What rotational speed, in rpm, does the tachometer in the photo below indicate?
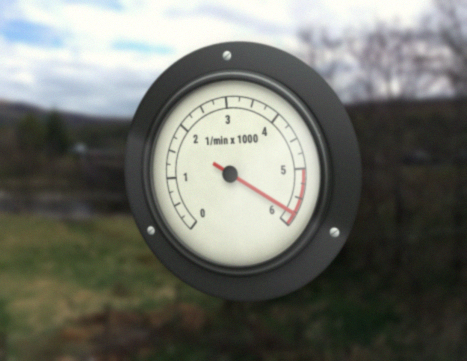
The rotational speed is 5750 rpm
